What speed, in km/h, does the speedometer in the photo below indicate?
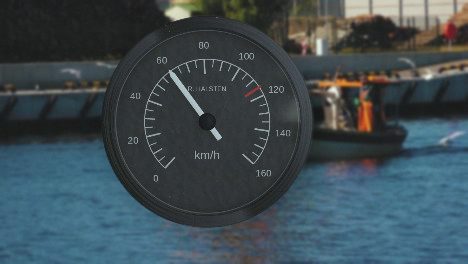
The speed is 60 km/h
